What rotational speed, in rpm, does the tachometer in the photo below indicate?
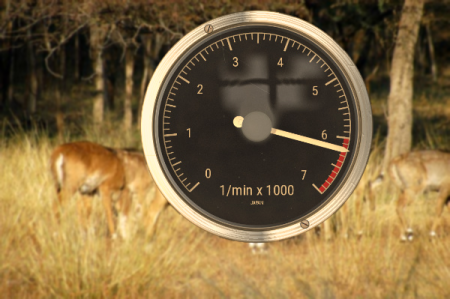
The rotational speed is 6200 rpm
